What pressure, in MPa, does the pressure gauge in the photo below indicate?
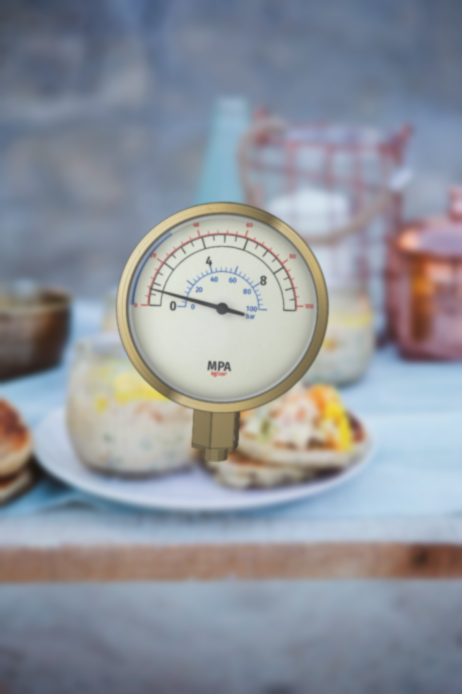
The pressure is 0.75 MPa
